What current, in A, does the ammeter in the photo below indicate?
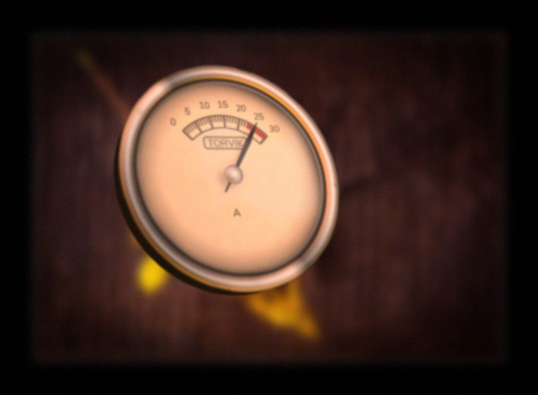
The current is 25 A
